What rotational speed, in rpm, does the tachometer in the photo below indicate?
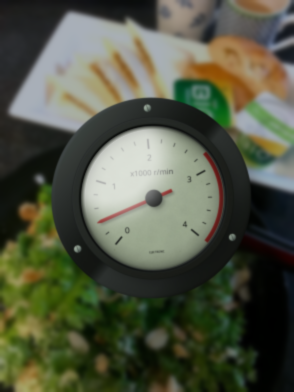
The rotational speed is 400 rpm
